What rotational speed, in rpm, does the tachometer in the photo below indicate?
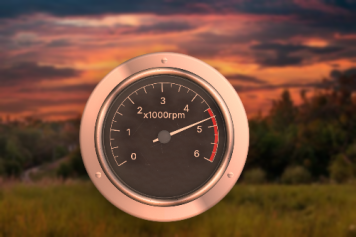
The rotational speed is 4750 rpm
